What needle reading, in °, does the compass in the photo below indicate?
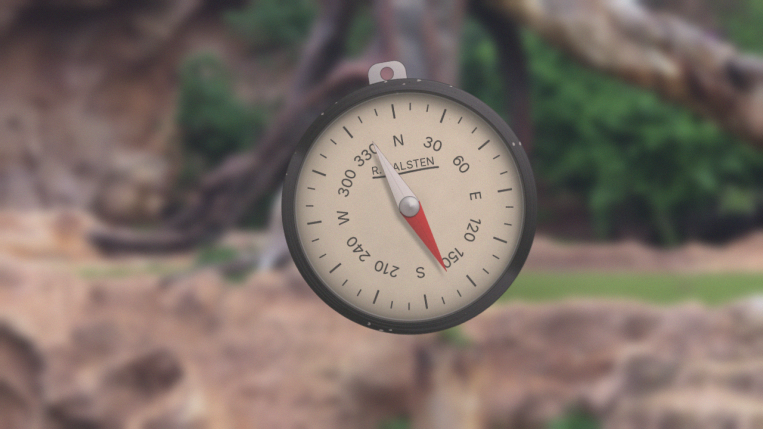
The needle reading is 160 °
